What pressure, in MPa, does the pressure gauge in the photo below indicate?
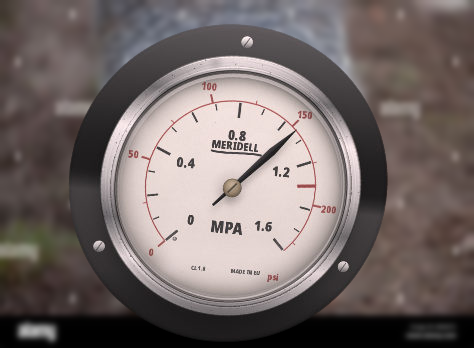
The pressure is 1.05 MPa
